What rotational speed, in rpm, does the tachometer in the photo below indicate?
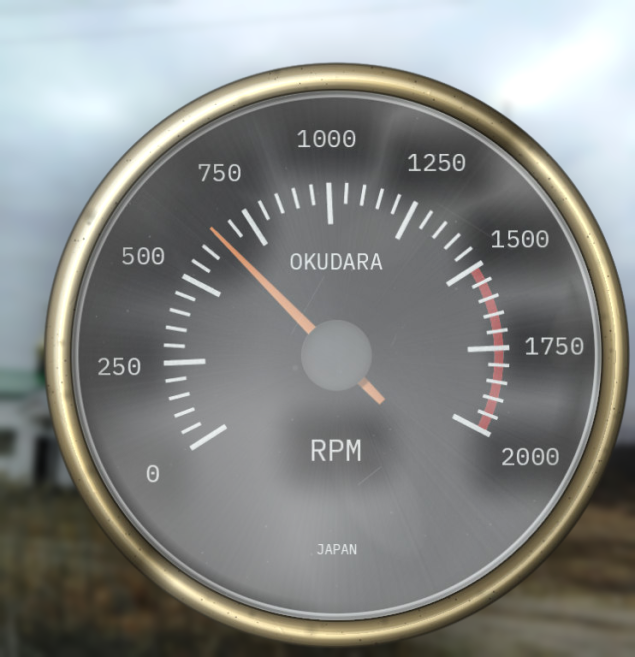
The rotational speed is 650 rpm
